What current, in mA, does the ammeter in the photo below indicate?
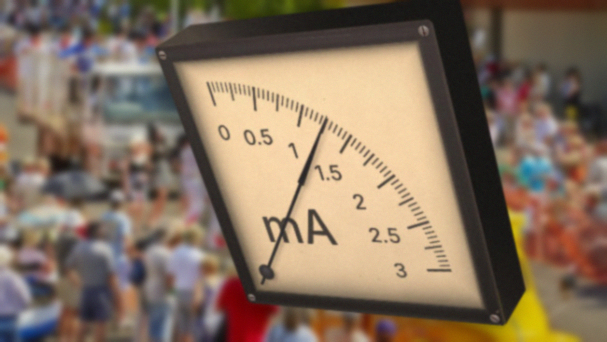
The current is 1.25 mA
